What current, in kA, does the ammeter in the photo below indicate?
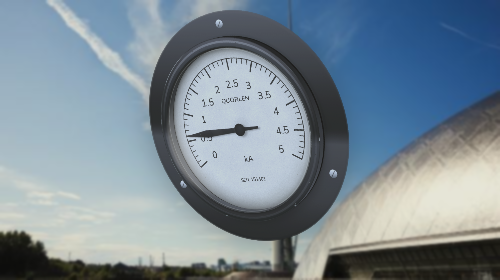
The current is 0.6 kA
